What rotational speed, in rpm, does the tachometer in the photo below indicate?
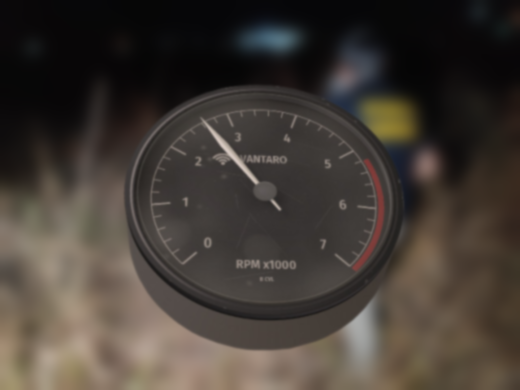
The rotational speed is 2600 rpm
